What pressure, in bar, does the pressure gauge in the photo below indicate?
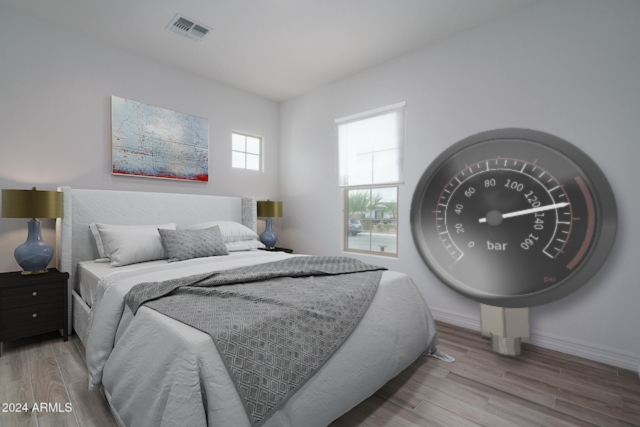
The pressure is 130 bar
